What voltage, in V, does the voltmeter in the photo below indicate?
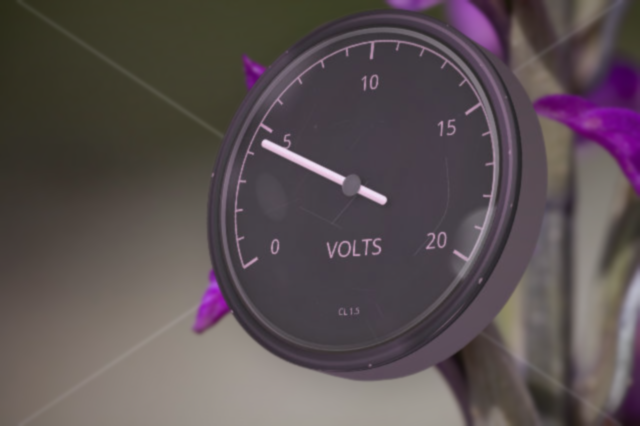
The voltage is 4.5 V
